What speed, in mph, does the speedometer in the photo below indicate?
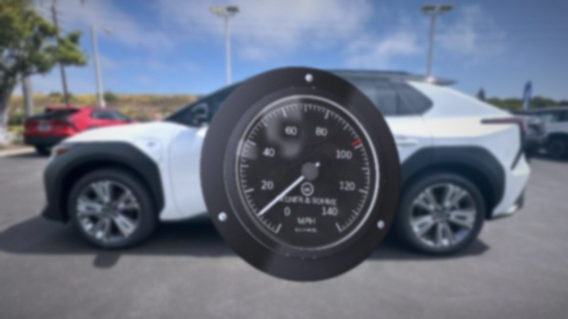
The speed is 10 mph
